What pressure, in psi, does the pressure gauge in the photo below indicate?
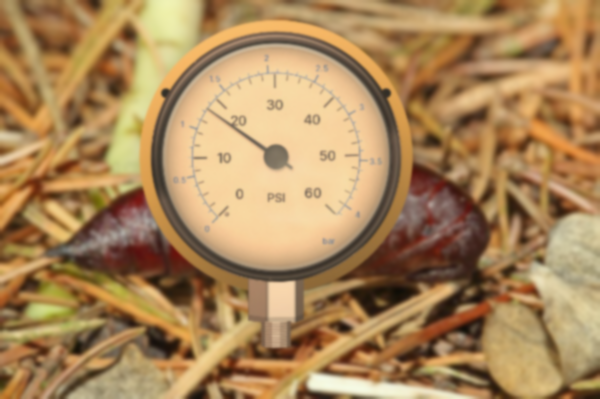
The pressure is 18 psi
